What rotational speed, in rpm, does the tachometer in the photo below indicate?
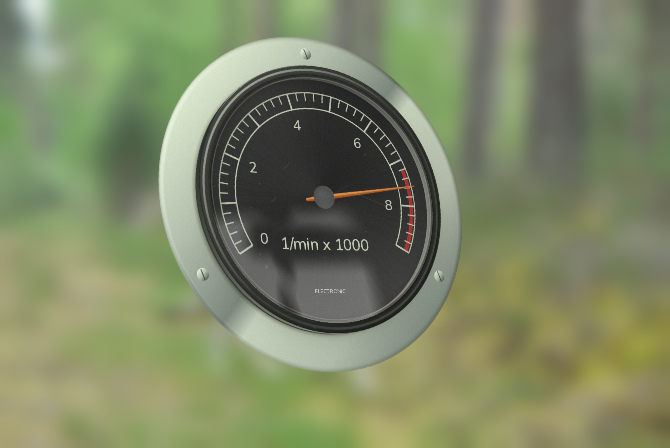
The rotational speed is 7600 rpm
